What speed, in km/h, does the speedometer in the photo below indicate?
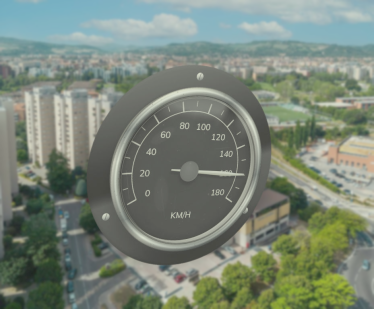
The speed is 160 km/h
